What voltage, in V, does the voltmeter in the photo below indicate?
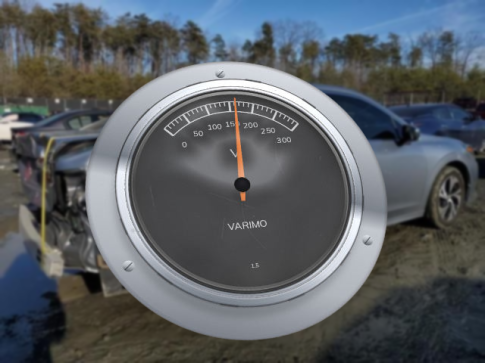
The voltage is 160 V
